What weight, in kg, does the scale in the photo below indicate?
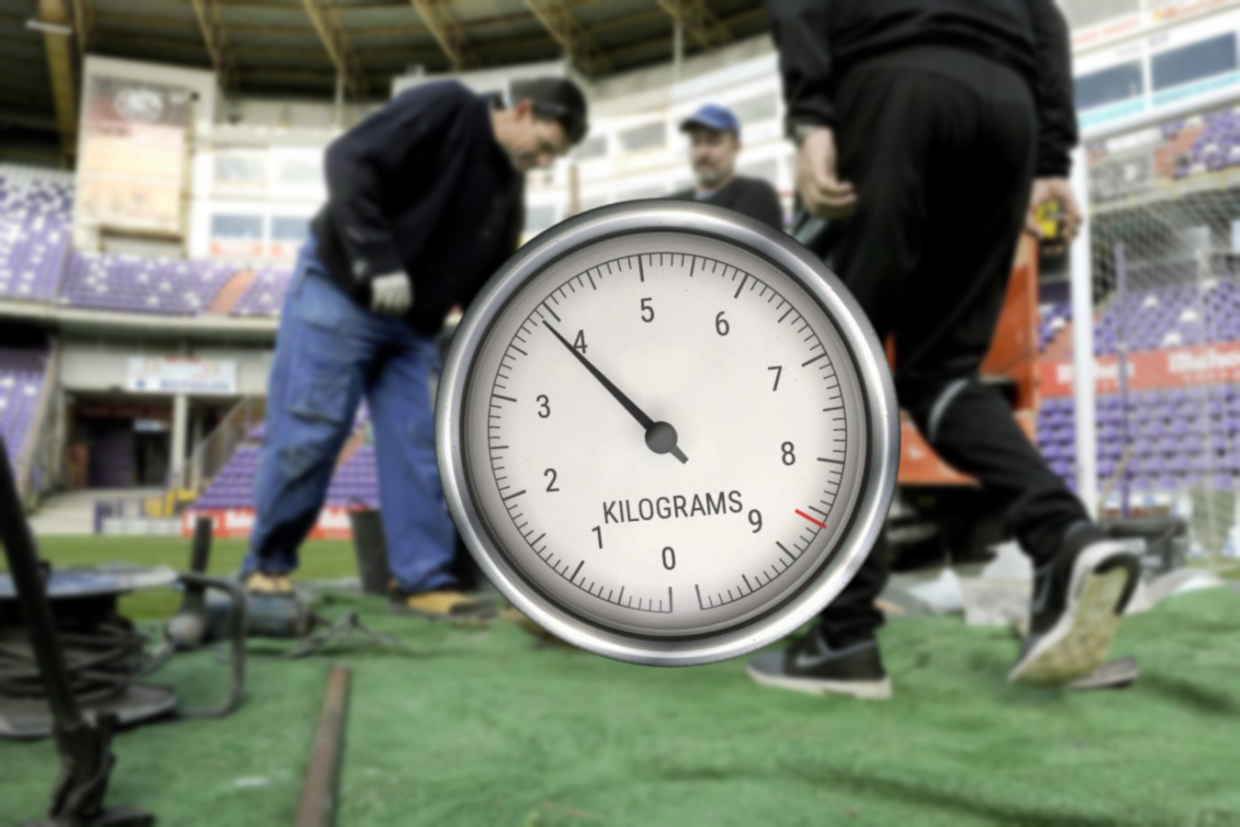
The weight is 3.9 kg
